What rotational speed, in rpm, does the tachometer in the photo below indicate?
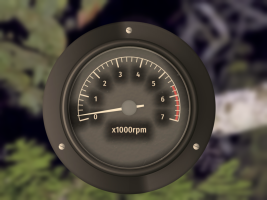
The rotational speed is 200 rpm
